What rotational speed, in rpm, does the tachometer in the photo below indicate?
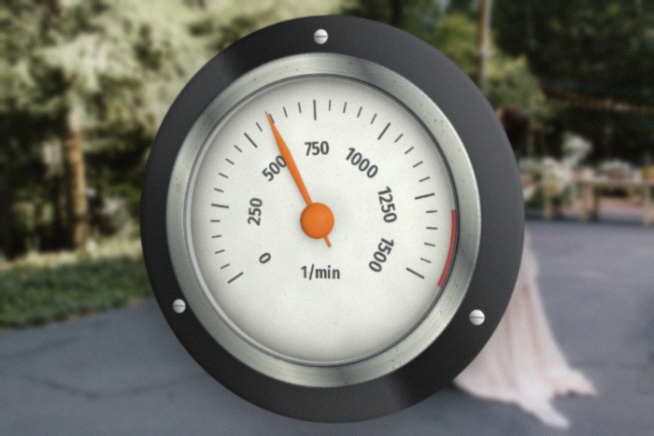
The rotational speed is 600 rpm
